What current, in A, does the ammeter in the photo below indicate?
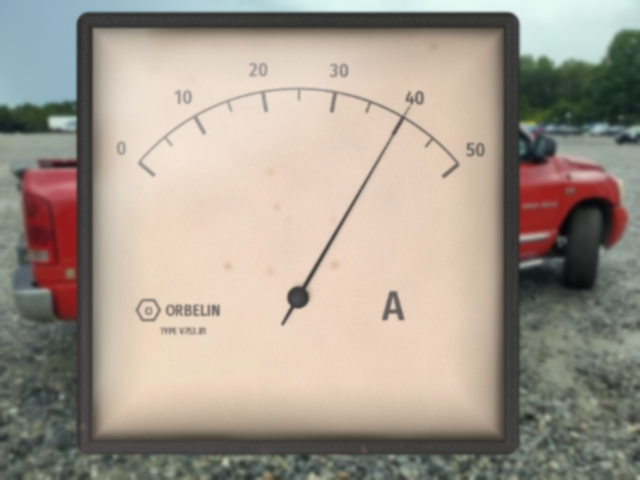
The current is 40 A
